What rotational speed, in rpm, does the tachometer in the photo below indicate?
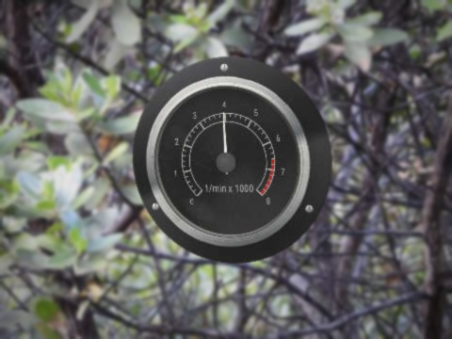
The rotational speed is 4000 rpm
